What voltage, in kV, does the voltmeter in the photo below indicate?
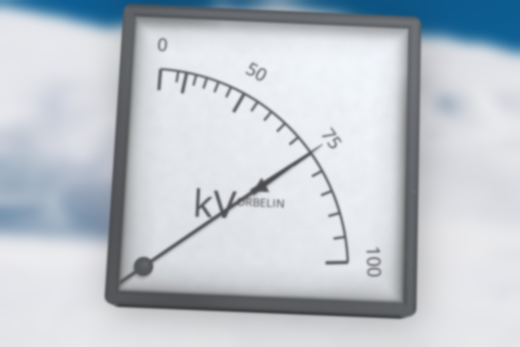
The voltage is 75 kV
